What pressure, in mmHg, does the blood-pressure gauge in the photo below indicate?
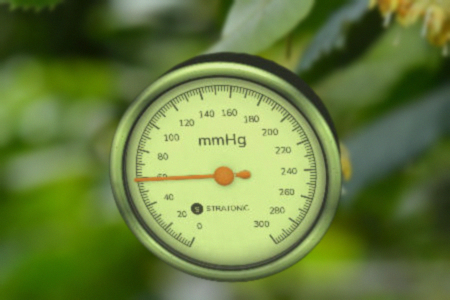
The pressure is 60 mmHg
